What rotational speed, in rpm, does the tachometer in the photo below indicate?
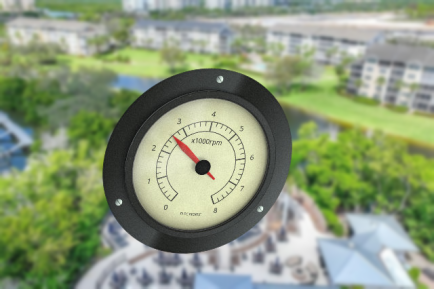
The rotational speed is 2600 rpm
